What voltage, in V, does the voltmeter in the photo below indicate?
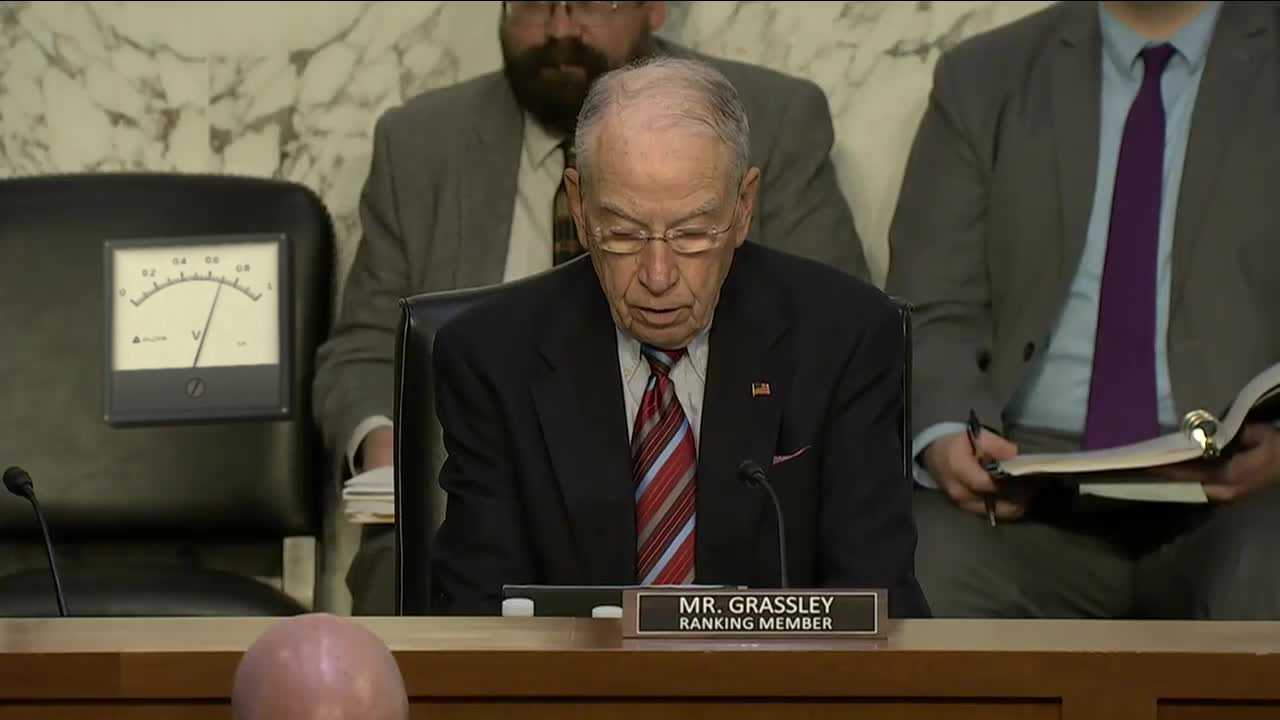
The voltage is 0.7 V
